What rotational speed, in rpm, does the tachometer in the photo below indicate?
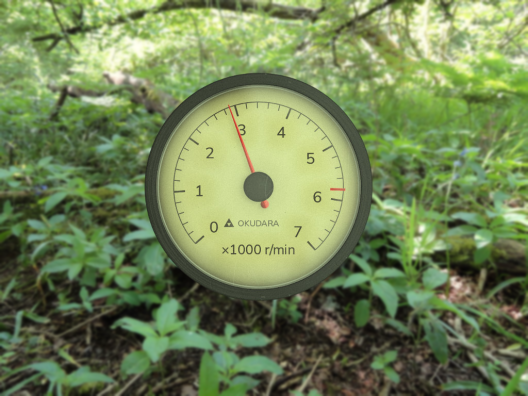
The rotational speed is 2900 rpm
